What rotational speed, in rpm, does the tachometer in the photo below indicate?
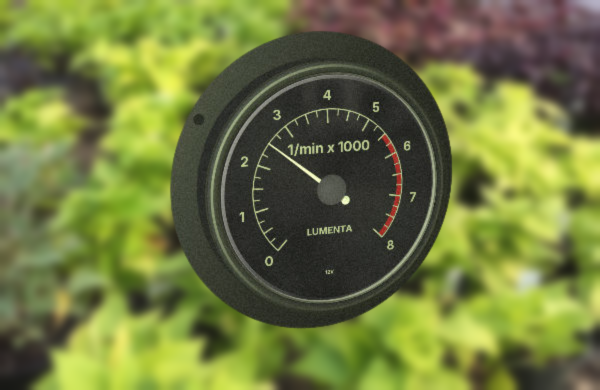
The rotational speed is 2500 rpm
